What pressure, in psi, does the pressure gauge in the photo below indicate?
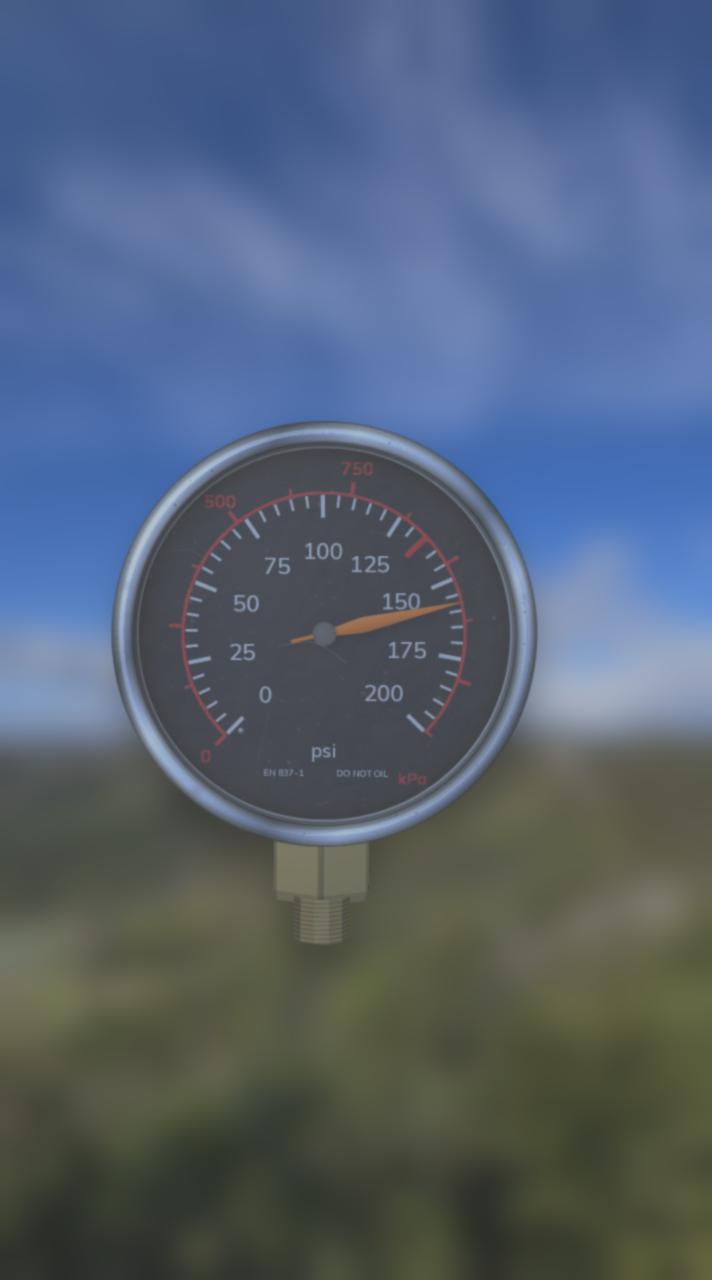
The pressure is 157.5 psi
